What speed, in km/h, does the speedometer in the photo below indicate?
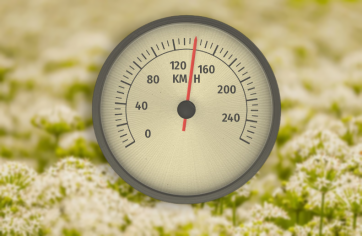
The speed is 140 km/h
